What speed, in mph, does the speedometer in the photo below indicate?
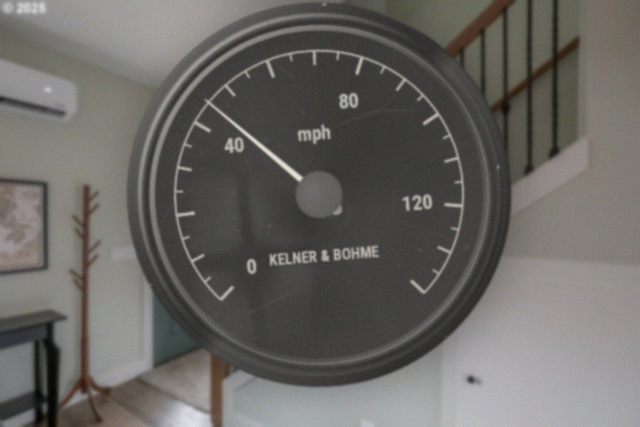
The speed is 45 mph
